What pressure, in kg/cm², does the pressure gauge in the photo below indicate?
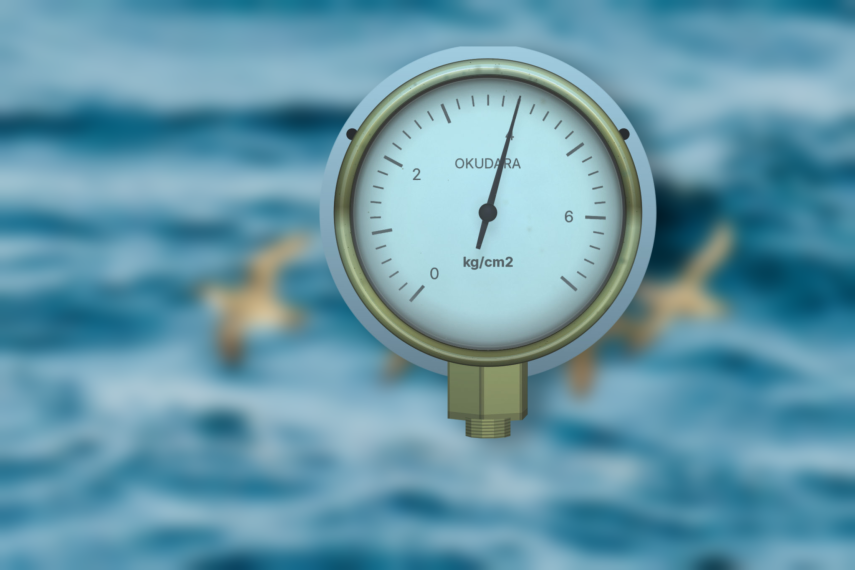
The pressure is 4 kg/cm²
